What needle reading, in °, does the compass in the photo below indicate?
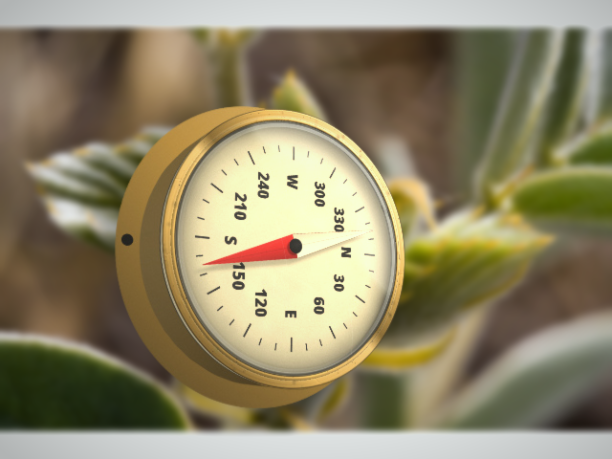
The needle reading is 165 °
